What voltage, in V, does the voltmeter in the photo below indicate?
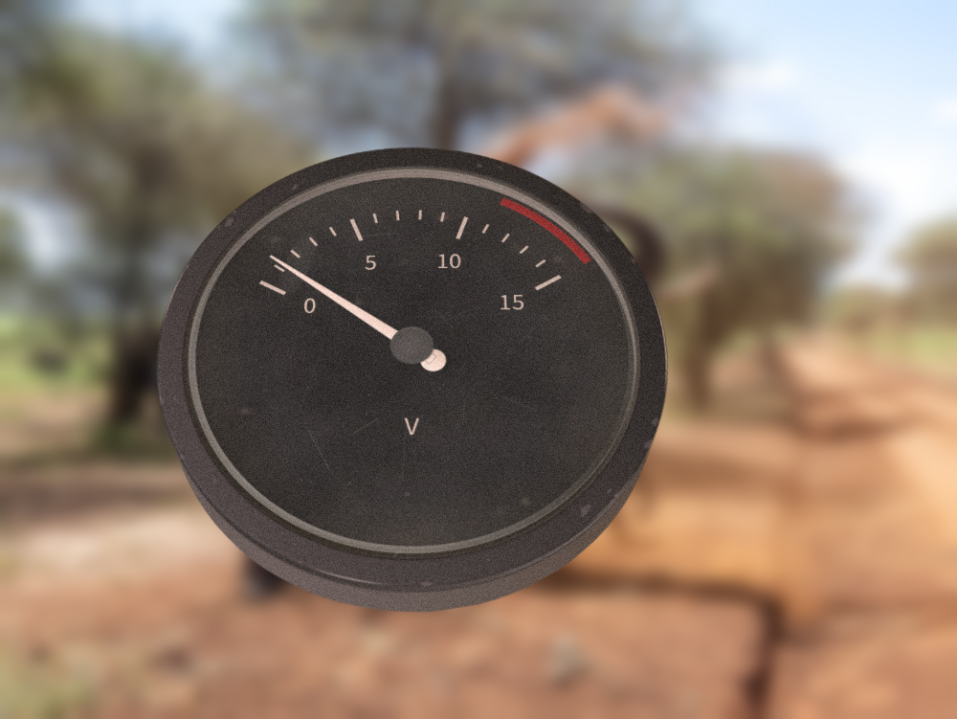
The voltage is 1 V
